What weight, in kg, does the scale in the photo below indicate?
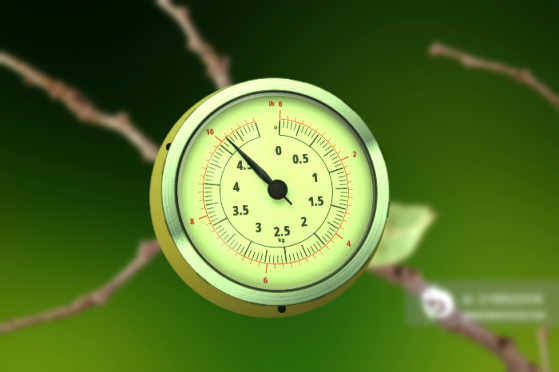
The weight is 4.6 kg
